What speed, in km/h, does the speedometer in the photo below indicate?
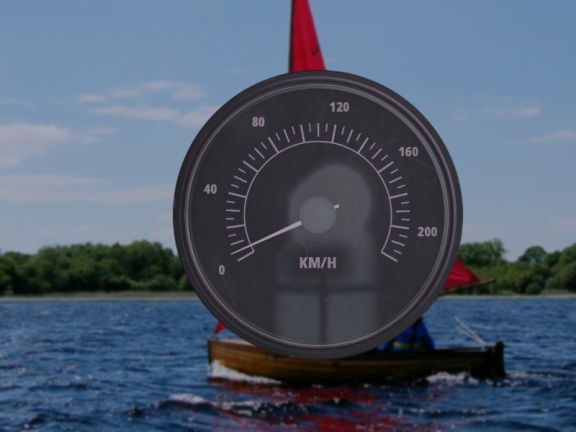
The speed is 5 km/h
